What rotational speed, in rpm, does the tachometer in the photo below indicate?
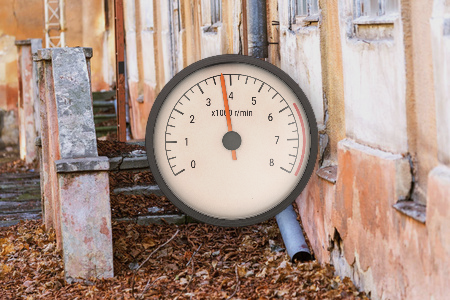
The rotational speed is 3750 rpm
